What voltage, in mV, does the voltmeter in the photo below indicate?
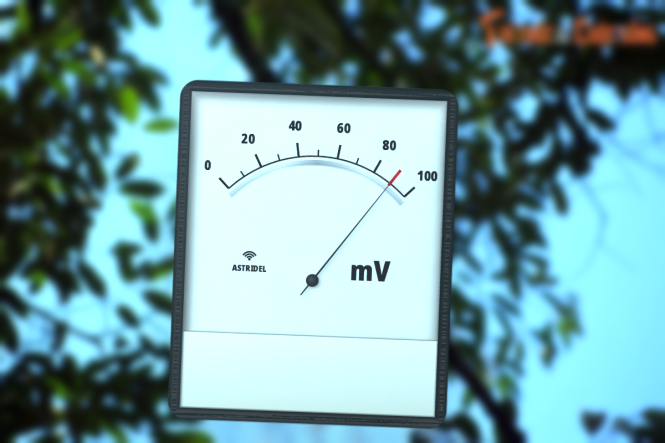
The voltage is 90 mV
